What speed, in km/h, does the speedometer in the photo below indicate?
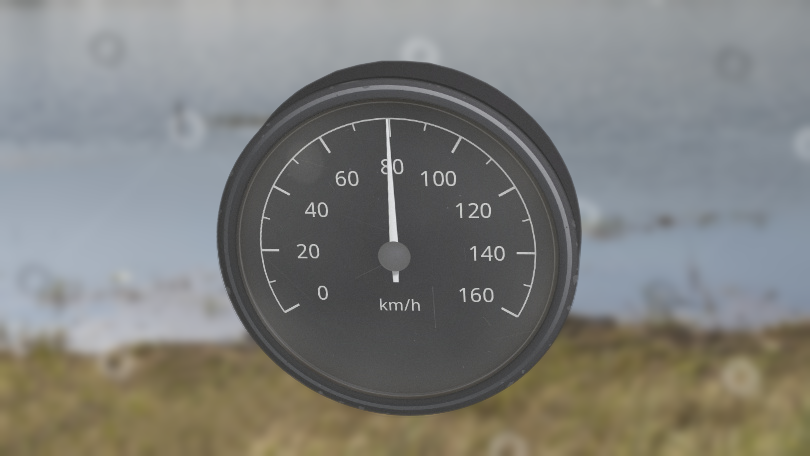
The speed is 80 km/h
